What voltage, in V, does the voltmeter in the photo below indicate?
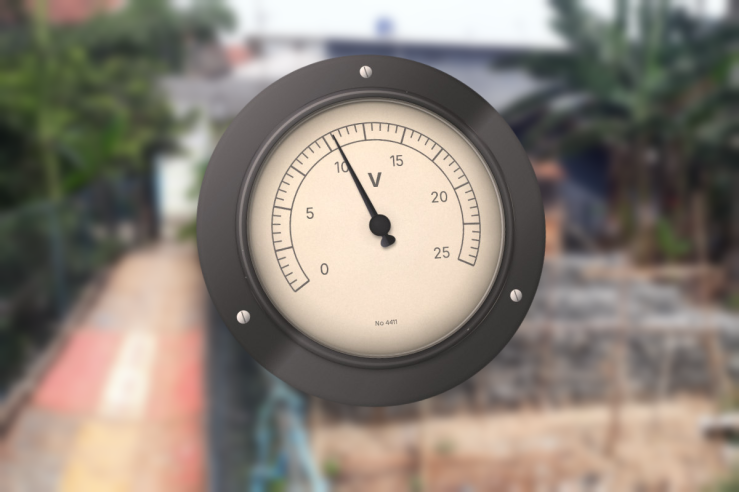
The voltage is 10.5 V
